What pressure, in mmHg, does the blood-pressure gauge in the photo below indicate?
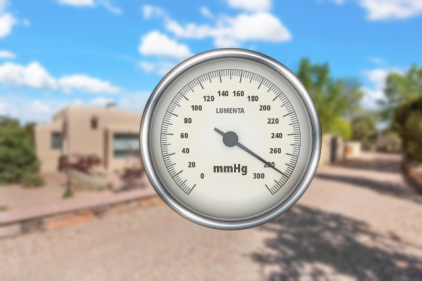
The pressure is 280 mmHg
